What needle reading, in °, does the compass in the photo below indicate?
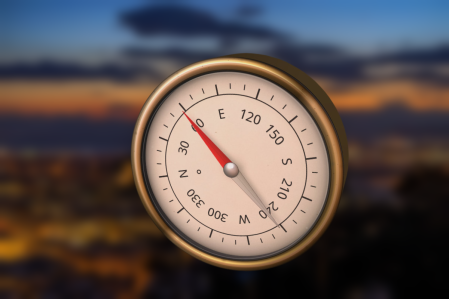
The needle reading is 60 °
